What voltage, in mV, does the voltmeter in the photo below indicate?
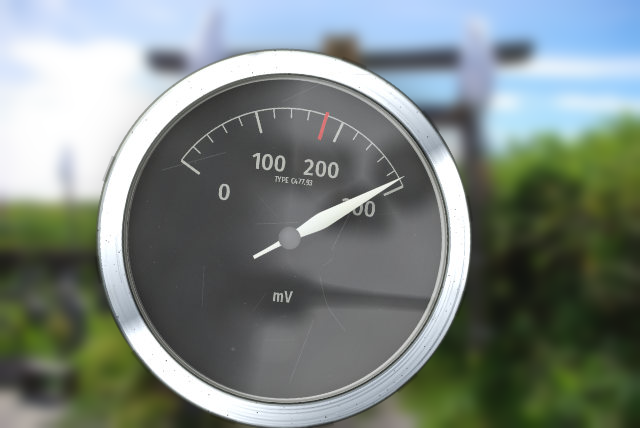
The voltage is 290 mV
